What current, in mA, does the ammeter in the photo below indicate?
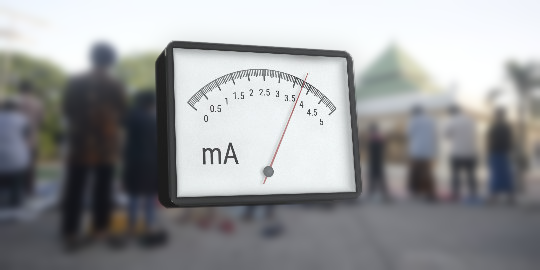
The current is 3.75 mA
